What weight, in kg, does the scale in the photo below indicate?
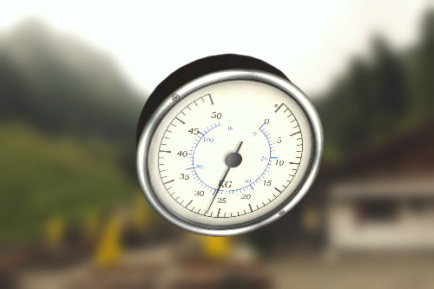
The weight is 27 kg
